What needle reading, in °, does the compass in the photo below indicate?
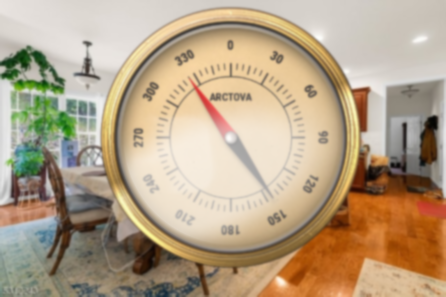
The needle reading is 325 °
